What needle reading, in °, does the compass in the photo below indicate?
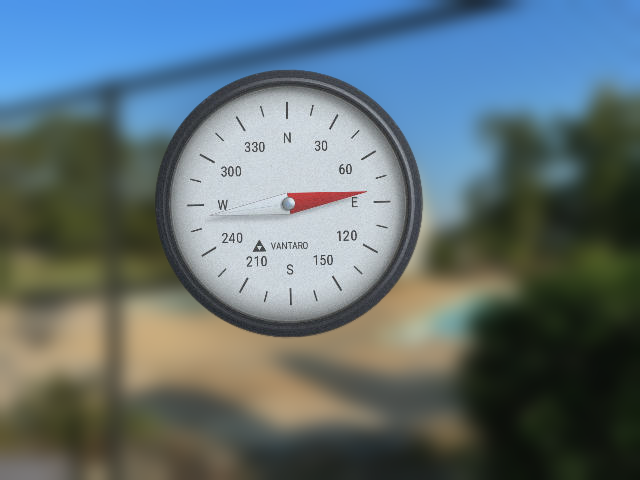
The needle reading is 82.5 °
